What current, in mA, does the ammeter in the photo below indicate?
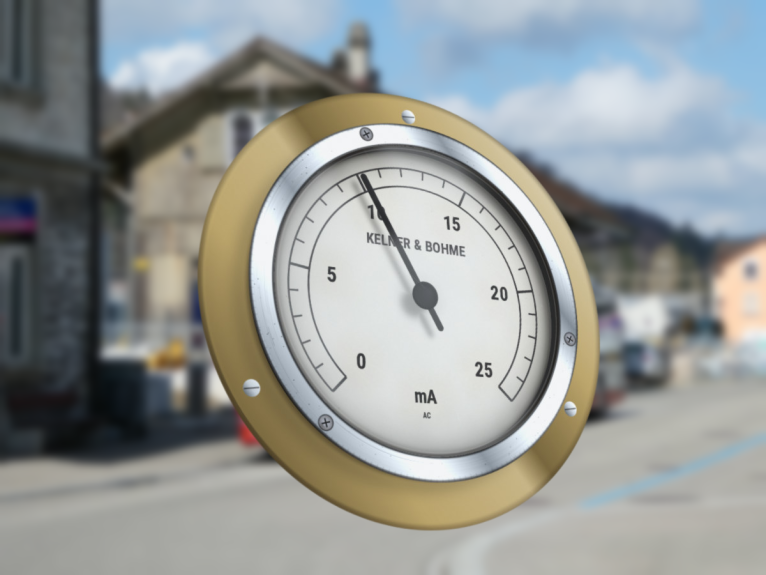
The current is 10 mA
